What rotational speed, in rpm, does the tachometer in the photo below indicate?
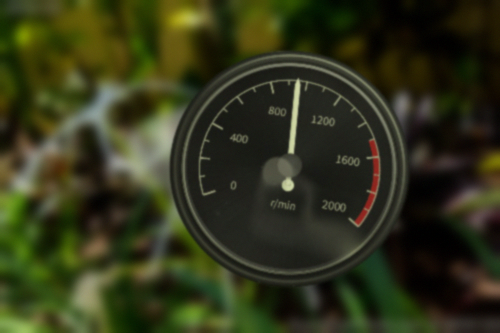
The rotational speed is 950 rpm
